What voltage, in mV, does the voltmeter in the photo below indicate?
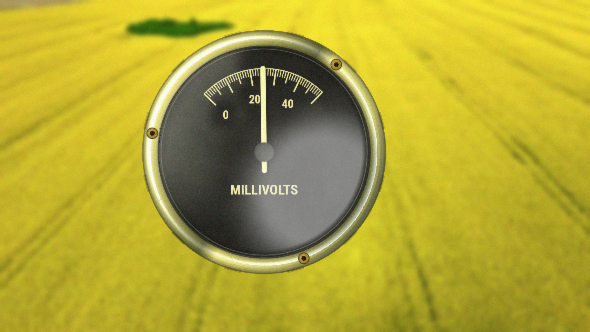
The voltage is 25 mV
